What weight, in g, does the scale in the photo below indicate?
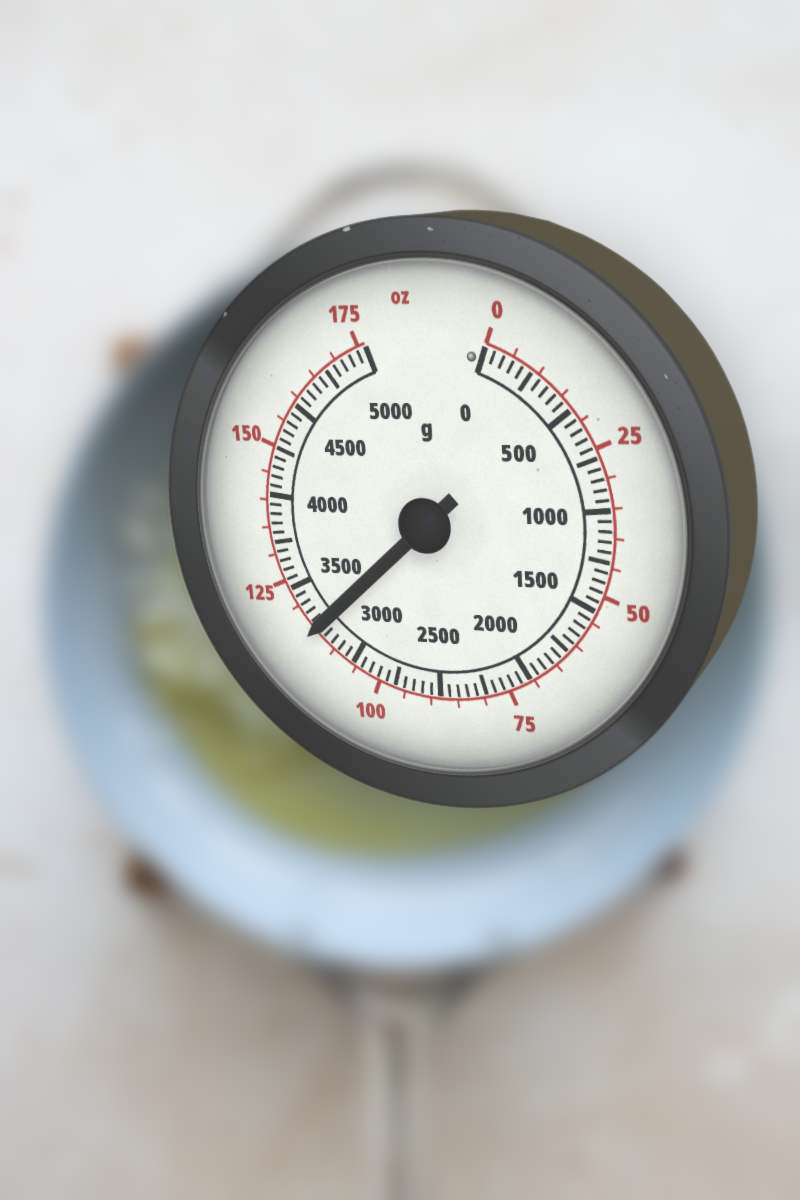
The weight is 3250 g
